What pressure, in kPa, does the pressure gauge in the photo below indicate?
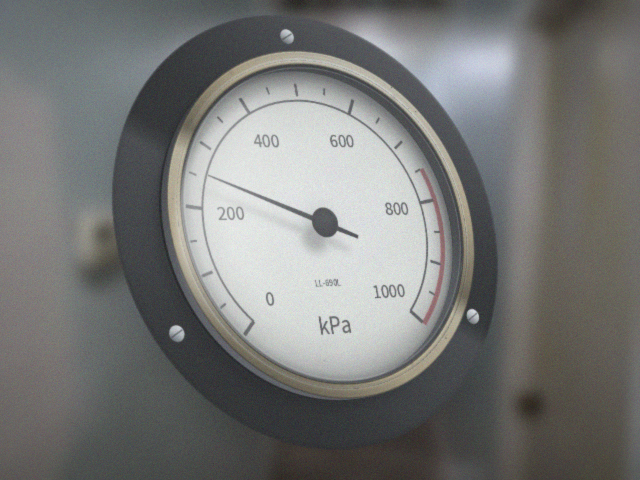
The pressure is 250 kPa
